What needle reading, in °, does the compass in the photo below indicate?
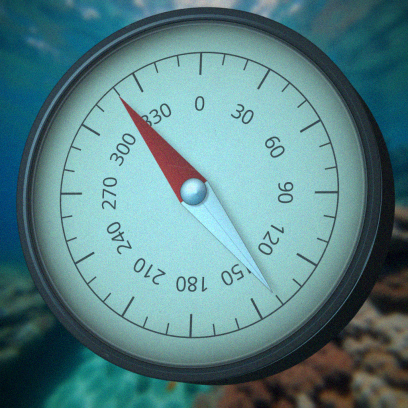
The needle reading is 320 °
